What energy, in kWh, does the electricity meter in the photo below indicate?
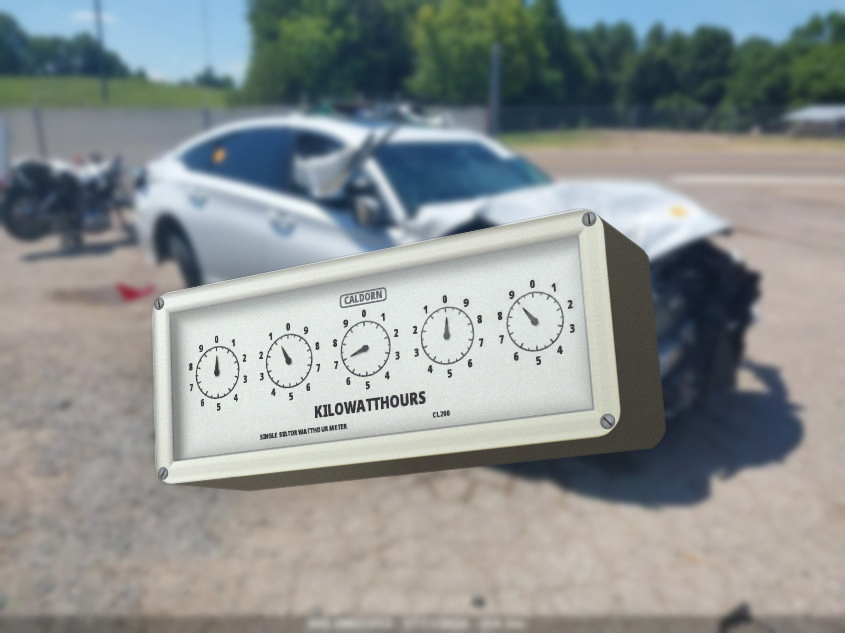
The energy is 699 kWh
